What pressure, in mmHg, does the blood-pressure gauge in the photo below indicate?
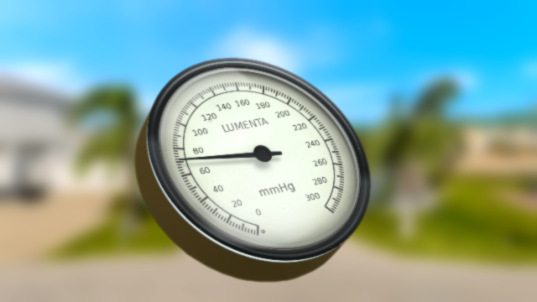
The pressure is 70 mmHg
